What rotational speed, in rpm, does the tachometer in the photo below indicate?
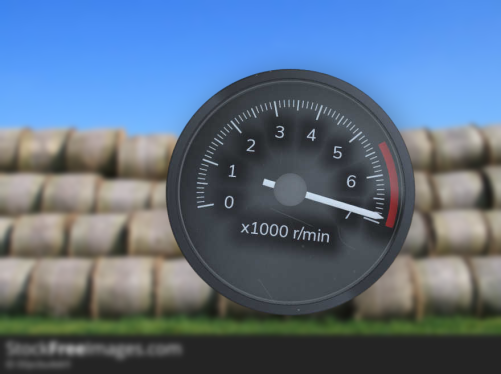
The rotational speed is 6900 rpm
